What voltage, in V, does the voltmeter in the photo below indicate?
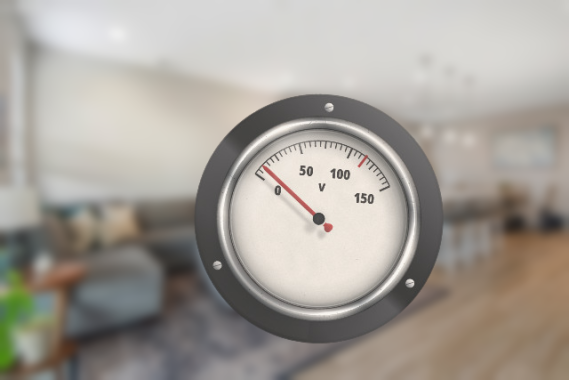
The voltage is 10 V
